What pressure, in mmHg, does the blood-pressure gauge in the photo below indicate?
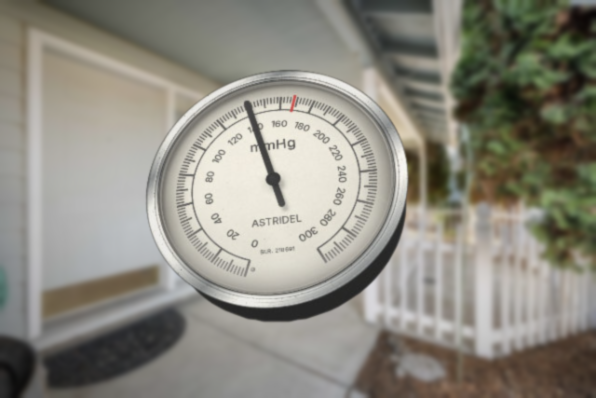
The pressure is 140 mmHg
